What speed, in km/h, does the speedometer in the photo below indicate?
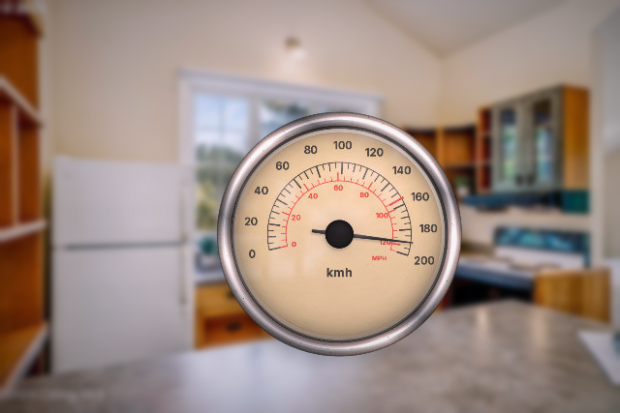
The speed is 190 km/h
